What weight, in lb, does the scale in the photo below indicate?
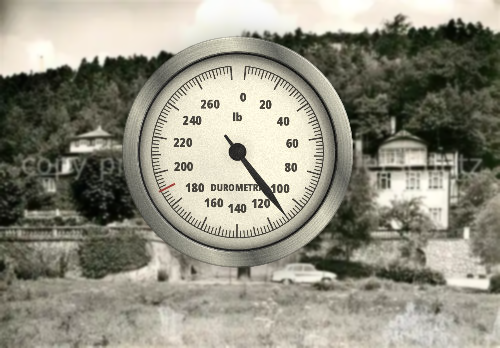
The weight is 110 lb
